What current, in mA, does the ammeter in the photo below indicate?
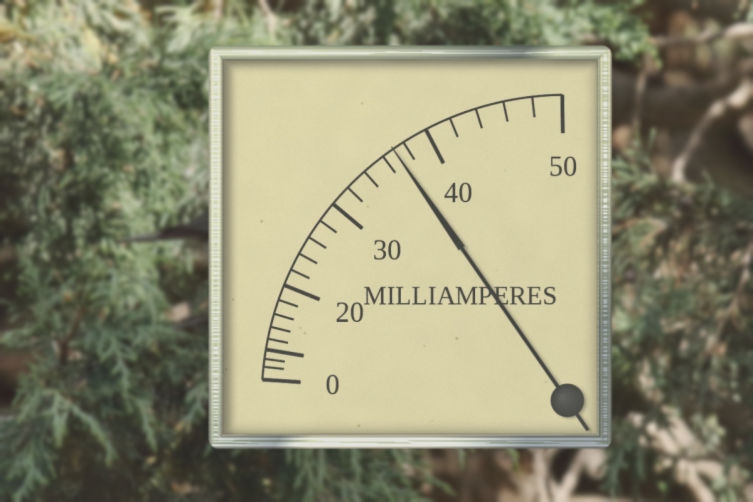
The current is 37 mA
